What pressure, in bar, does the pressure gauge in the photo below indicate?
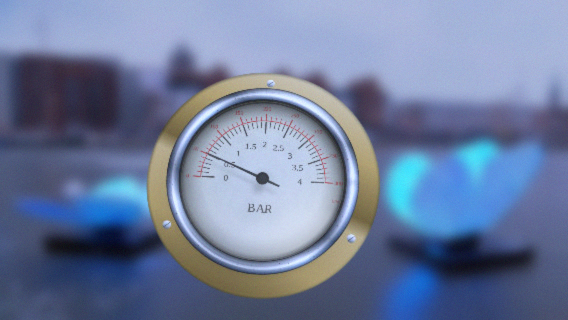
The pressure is 0.5 bar
